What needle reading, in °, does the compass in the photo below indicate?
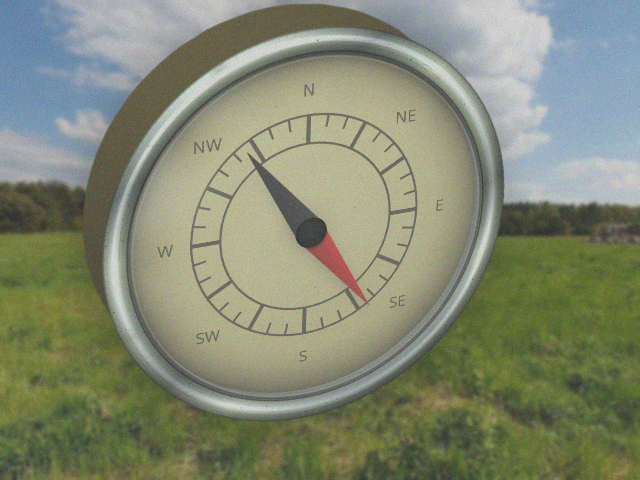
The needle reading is 145 °
